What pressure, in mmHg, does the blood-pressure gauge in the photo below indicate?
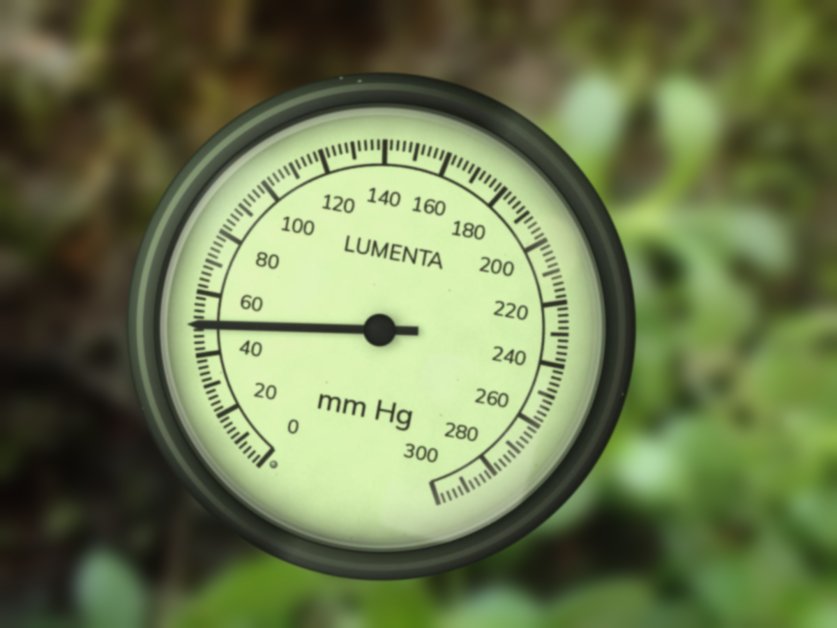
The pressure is 50 mmHg
